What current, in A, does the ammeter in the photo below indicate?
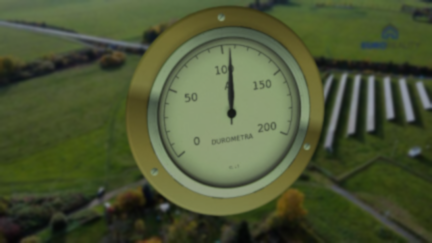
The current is 105 A
